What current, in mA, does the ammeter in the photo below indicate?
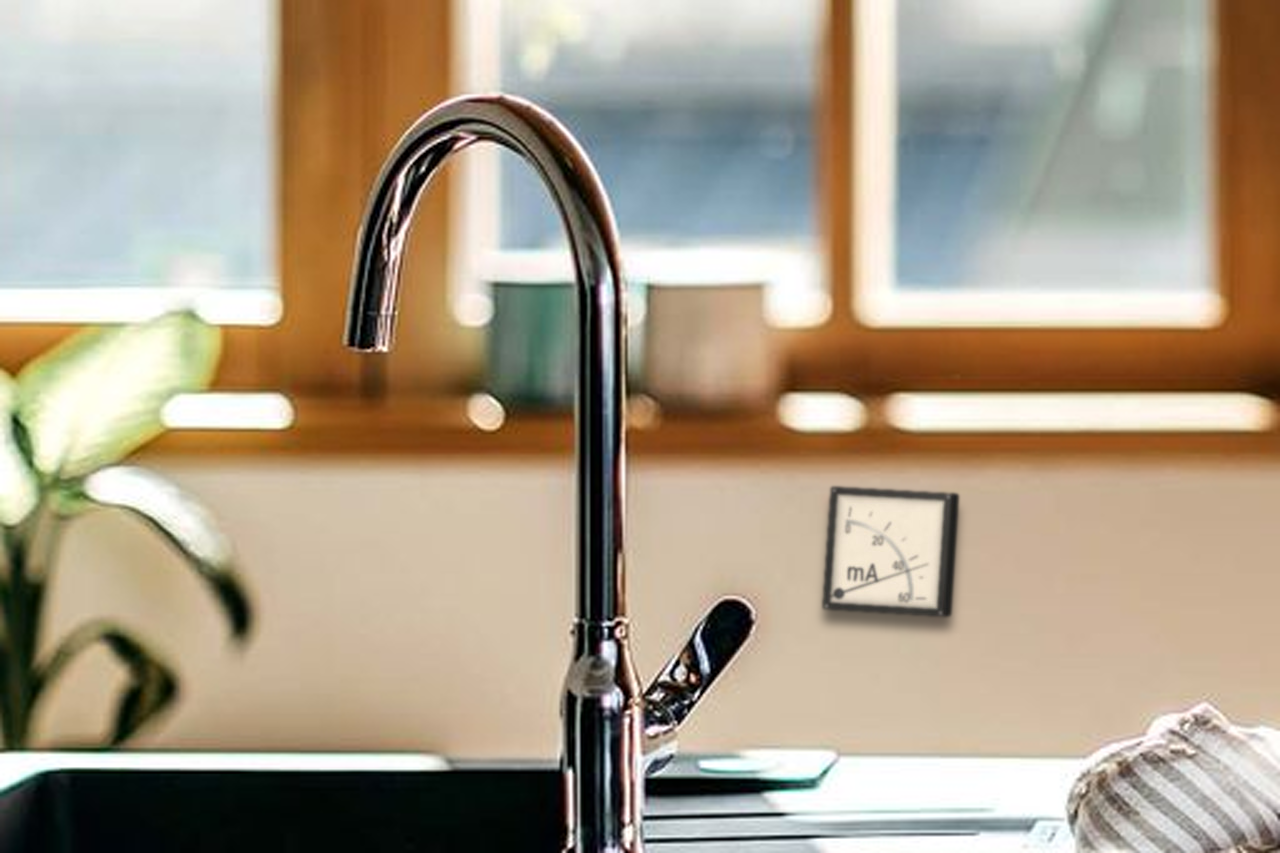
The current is 45 mA
